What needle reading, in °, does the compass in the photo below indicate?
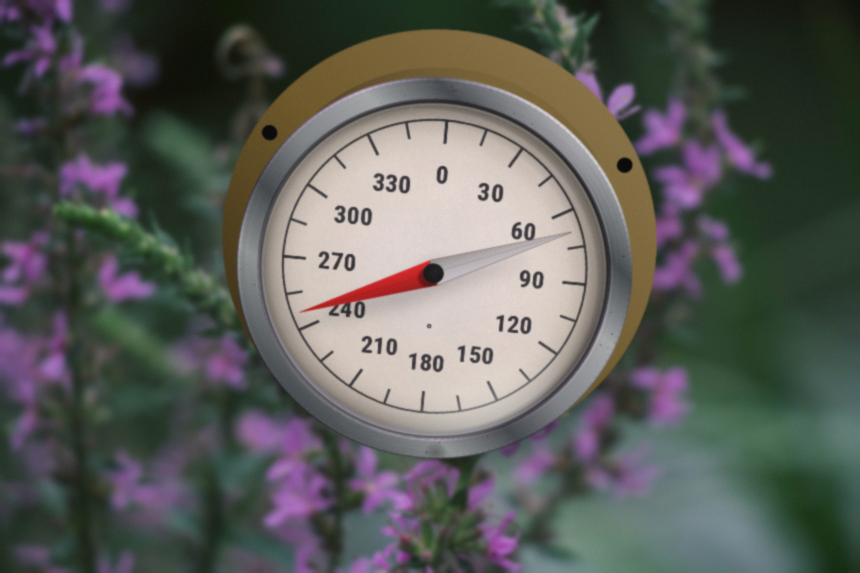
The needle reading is 247.5 °
